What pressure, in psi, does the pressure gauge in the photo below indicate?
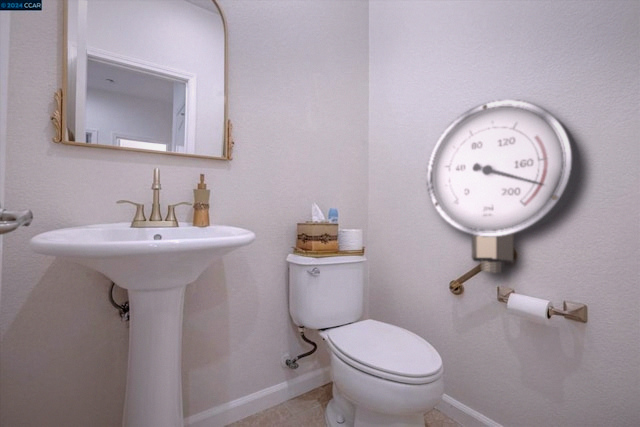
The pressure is 180 psi
